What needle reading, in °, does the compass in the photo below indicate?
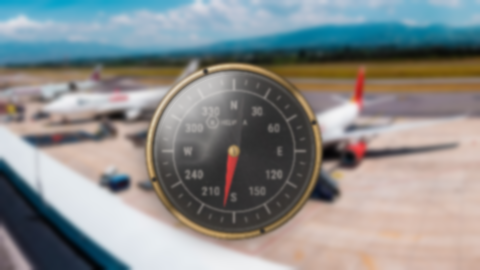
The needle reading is 190 °
